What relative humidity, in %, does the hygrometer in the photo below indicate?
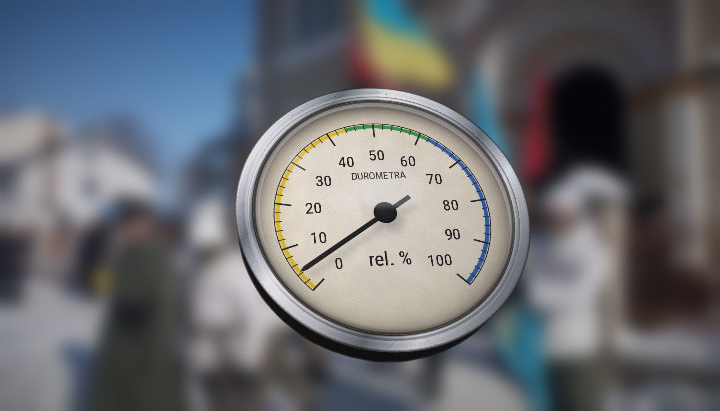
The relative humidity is 4 %
